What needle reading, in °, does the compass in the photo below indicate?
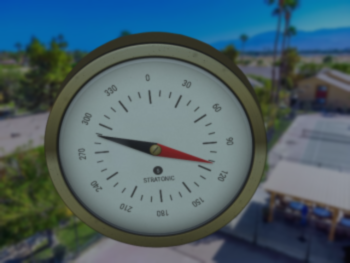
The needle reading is 110 °
